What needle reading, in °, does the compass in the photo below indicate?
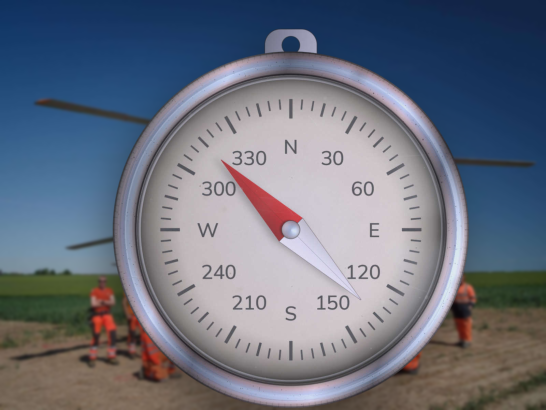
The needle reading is 315 °
